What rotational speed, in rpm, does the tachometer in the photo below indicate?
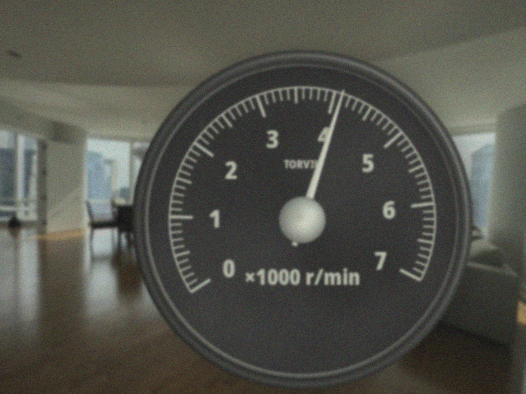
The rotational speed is 4100 rpm
